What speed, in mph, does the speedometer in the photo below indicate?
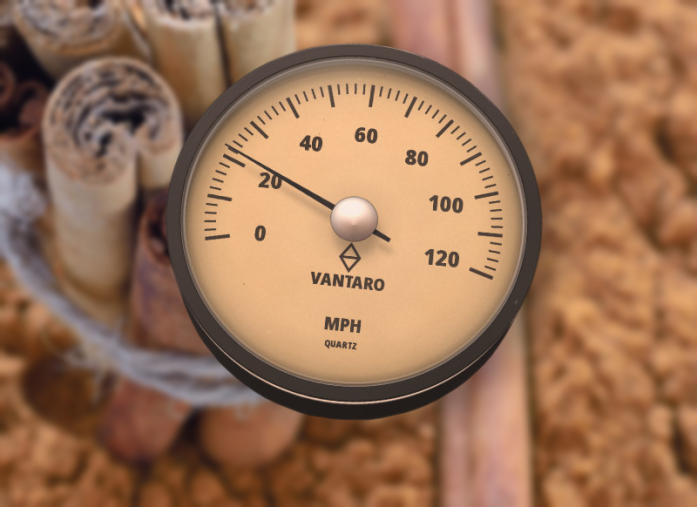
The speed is 22 mph
